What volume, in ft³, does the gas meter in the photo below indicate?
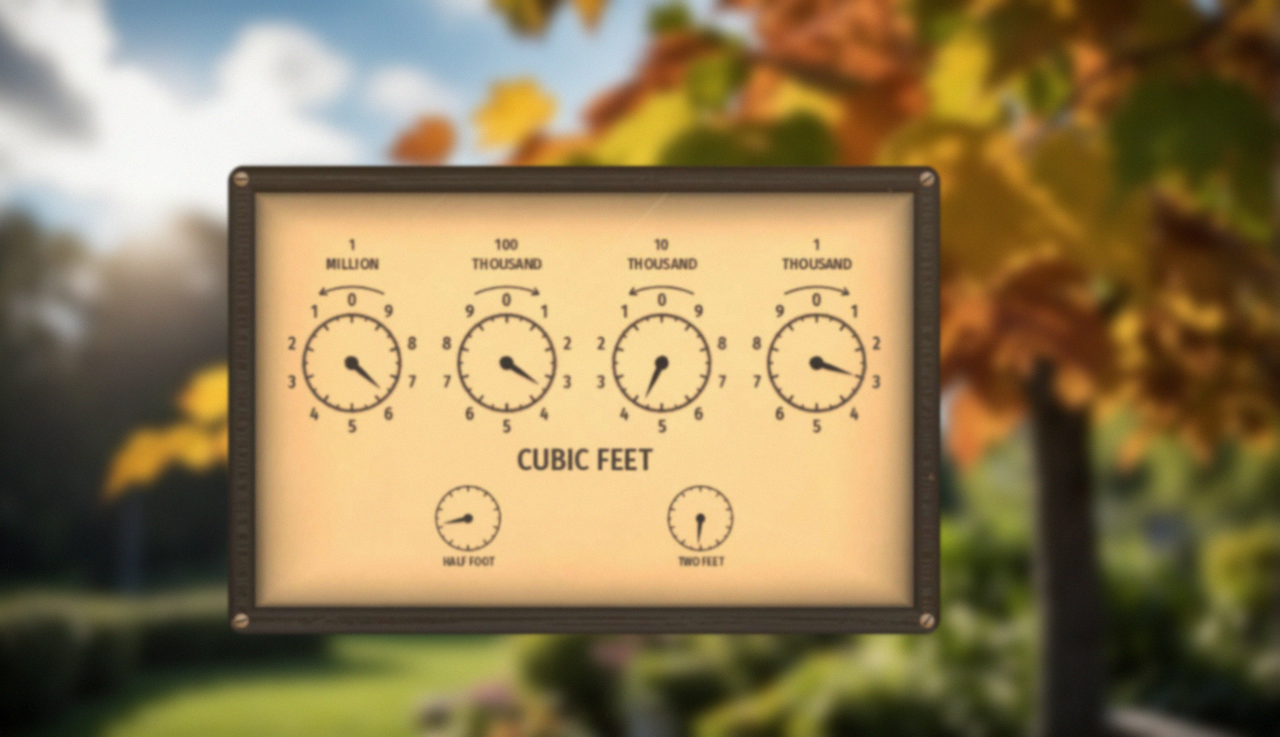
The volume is 634300 ft³
